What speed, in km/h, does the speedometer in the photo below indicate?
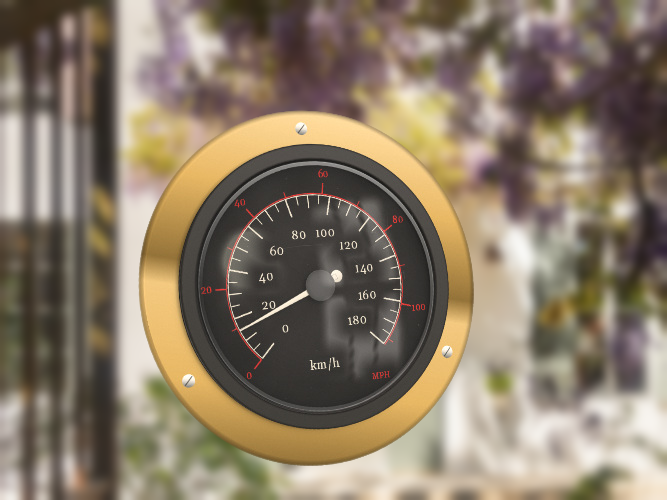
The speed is 15 km/h
